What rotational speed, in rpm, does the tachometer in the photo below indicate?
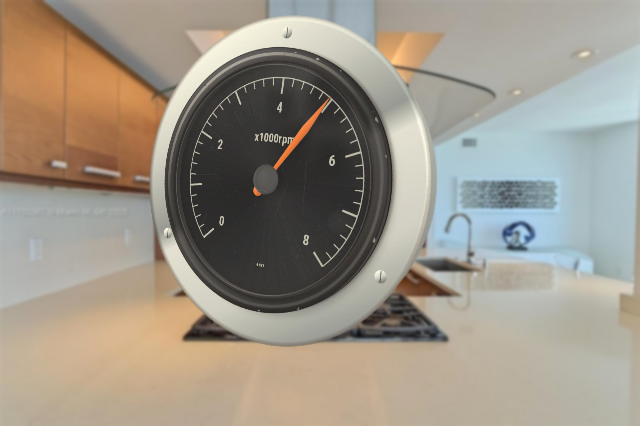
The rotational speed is 5000 rpm
